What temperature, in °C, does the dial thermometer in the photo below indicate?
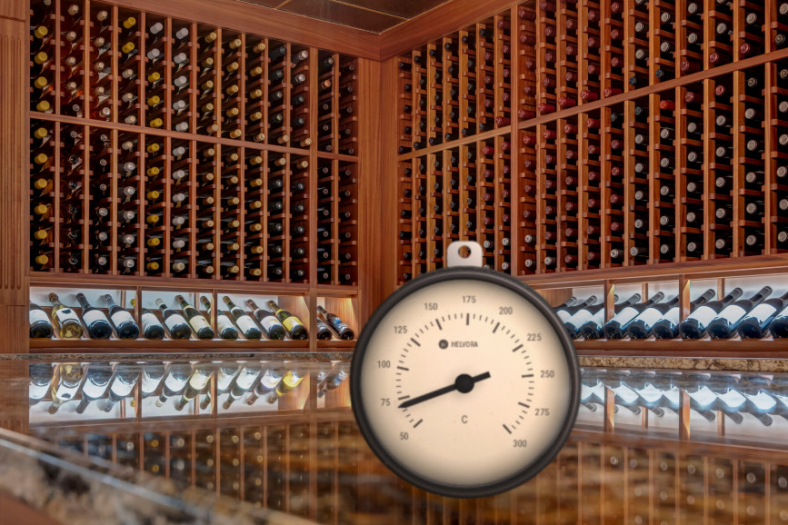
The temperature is 70 °C
